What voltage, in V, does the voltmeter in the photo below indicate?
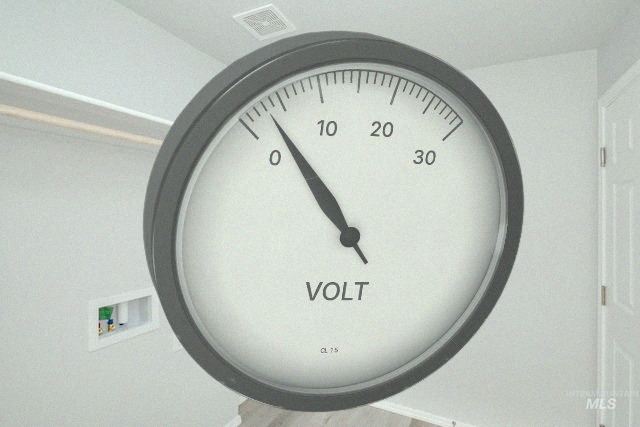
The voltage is 3 V
